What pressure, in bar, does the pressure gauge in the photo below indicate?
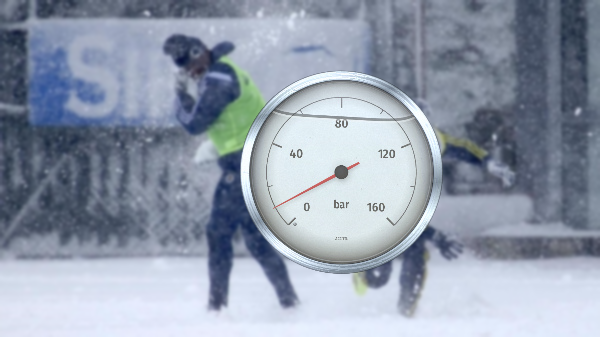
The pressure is 10 bar
